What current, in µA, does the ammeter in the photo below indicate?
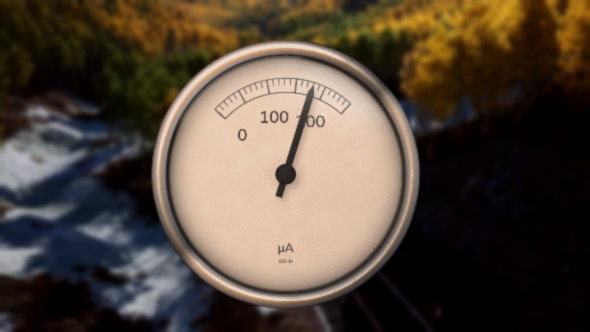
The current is 180 µA
